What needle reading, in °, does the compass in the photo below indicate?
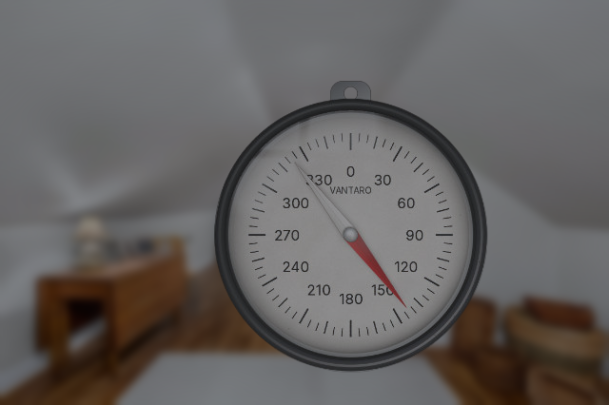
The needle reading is 142.5 °
